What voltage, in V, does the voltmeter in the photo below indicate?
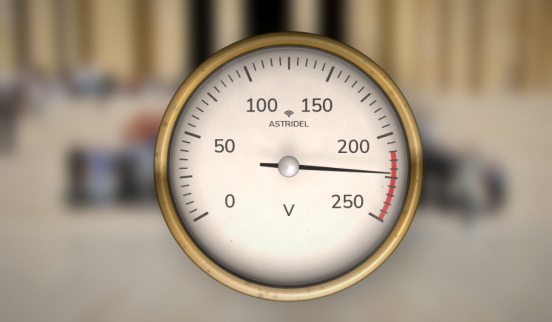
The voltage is 222.5 V
